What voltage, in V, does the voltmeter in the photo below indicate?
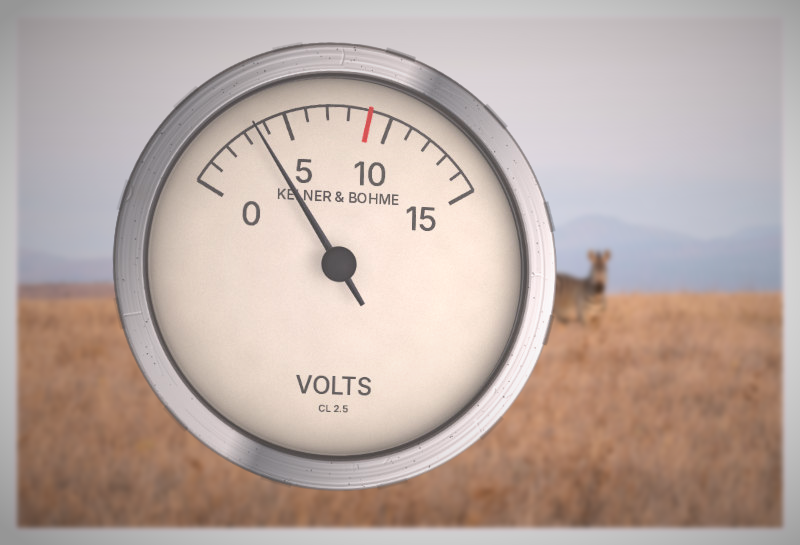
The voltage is 3.5 V
